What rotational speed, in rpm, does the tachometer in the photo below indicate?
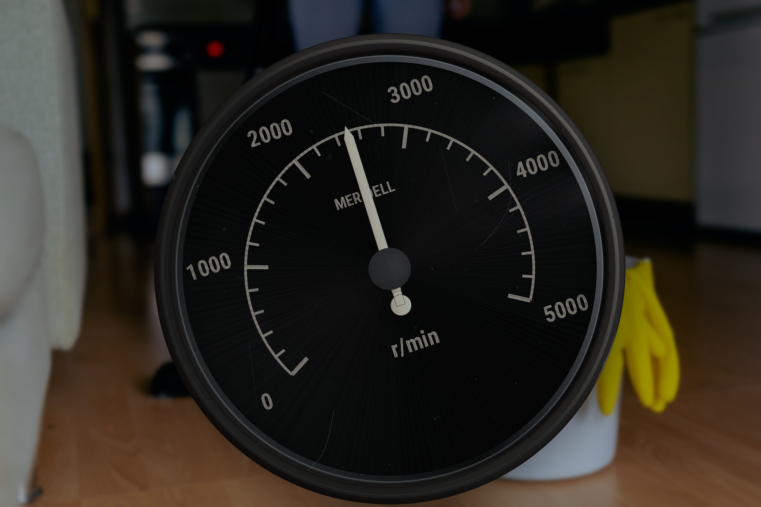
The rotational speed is 2500 rpm
